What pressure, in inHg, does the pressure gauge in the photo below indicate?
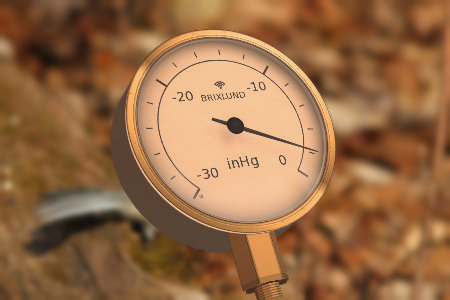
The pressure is -2 inHg
